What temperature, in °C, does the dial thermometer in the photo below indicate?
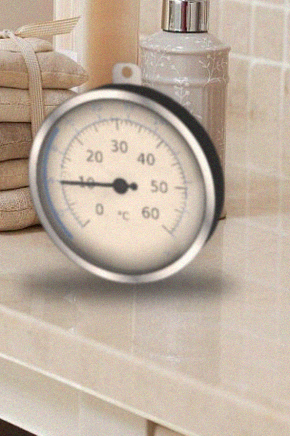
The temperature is 10 °C
